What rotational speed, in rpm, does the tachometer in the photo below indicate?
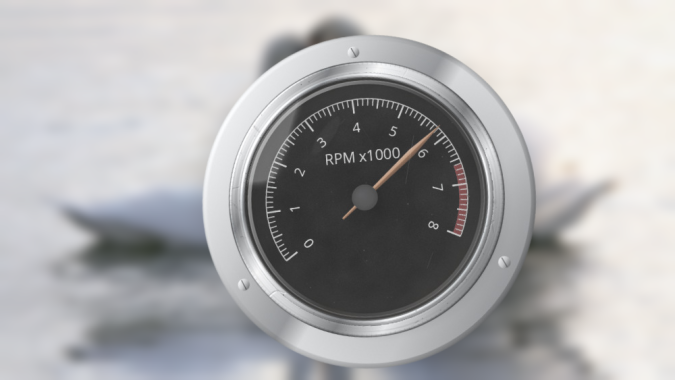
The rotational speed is 5800 rpm
